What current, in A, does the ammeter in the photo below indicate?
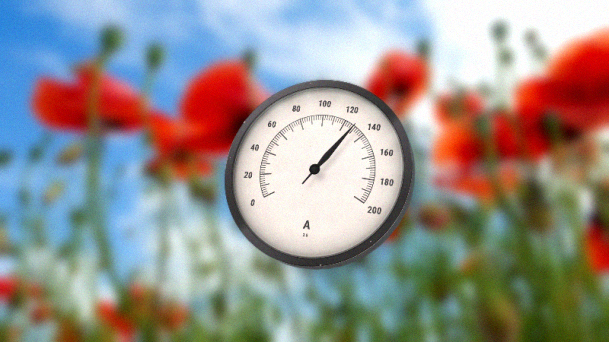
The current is 130 A
